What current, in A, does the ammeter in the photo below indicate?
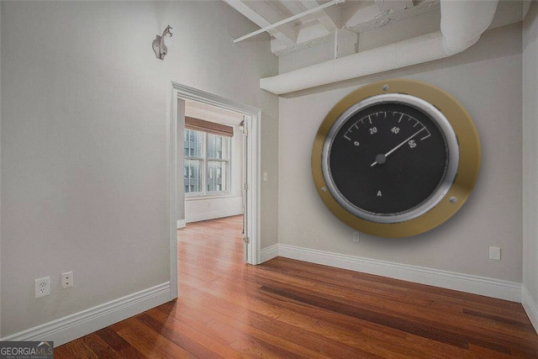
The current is 55 A
